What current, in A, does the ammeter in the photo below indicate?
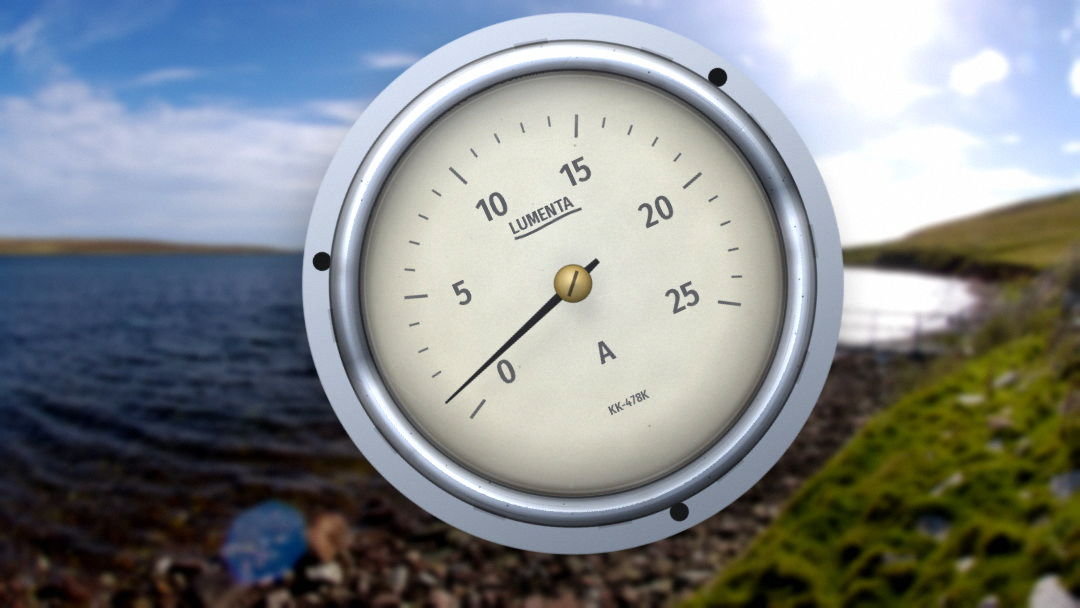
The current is 1 A
